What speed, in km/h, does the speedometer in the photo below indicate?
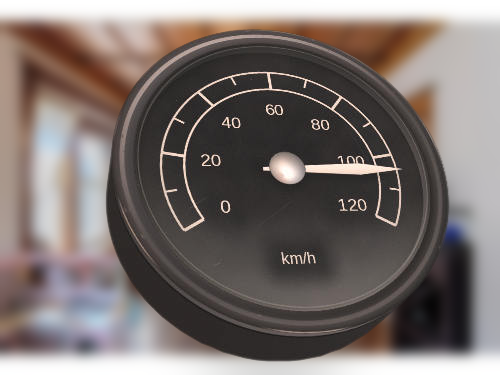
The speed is 105 km/h
